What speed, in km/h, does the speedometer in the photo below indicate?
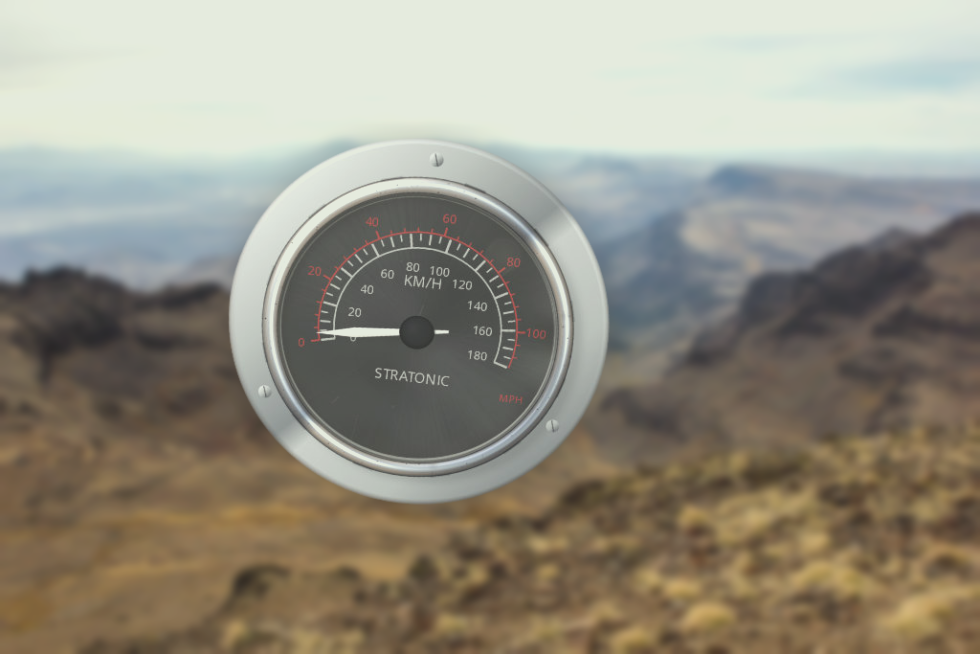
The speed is 5 km/h
